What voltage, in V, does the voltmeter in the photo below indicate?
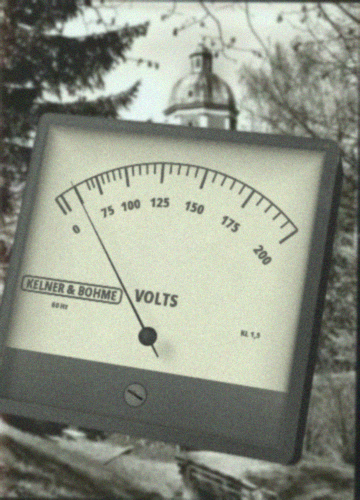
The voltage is 50 V
